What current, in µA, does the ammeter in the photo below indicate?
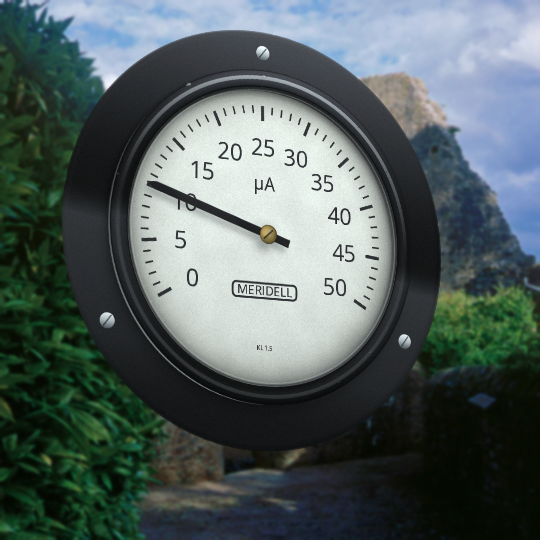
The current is 10 µA
